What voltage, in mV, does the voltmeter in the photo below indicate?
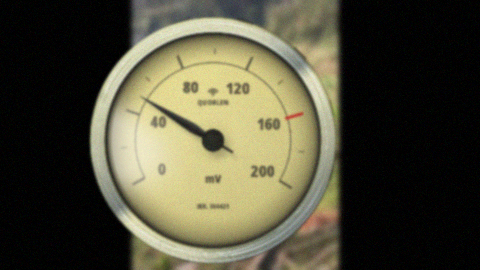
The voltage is 50 mV
